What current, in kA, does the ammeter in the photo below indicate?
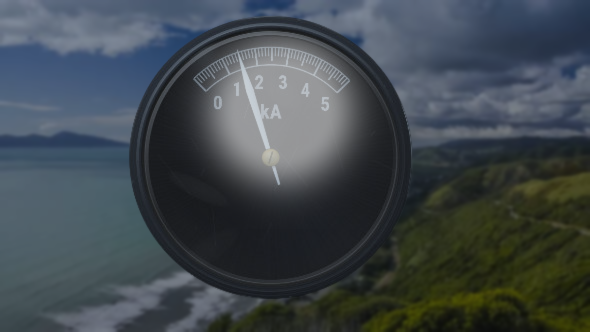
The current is 1.5 kA
